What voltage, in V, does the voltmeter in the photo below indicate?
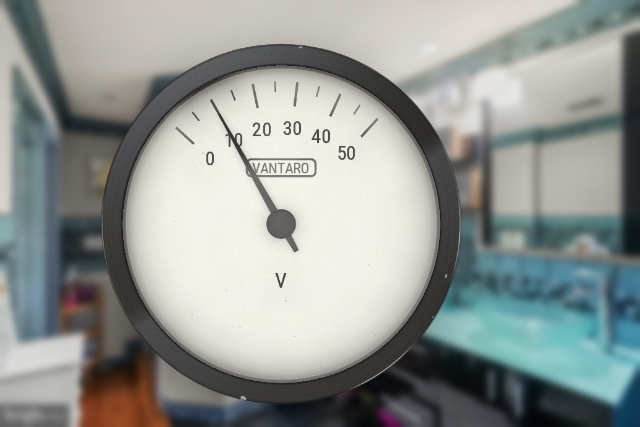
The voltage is 10 V
